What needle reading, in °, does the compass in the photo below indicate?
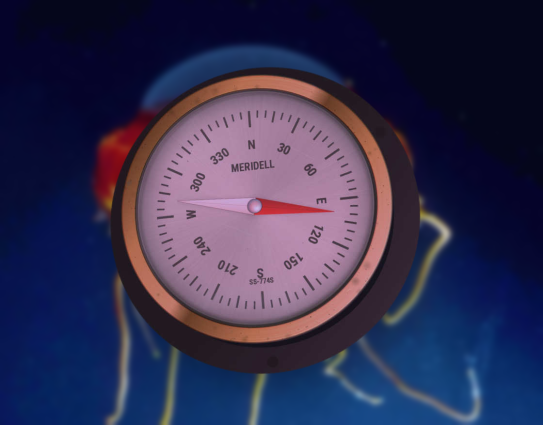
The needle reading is 100 °
